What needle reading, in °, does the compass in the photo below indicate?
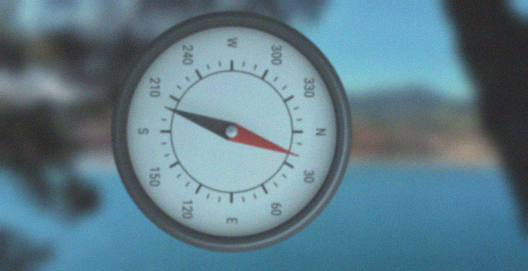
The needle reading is 20 °
